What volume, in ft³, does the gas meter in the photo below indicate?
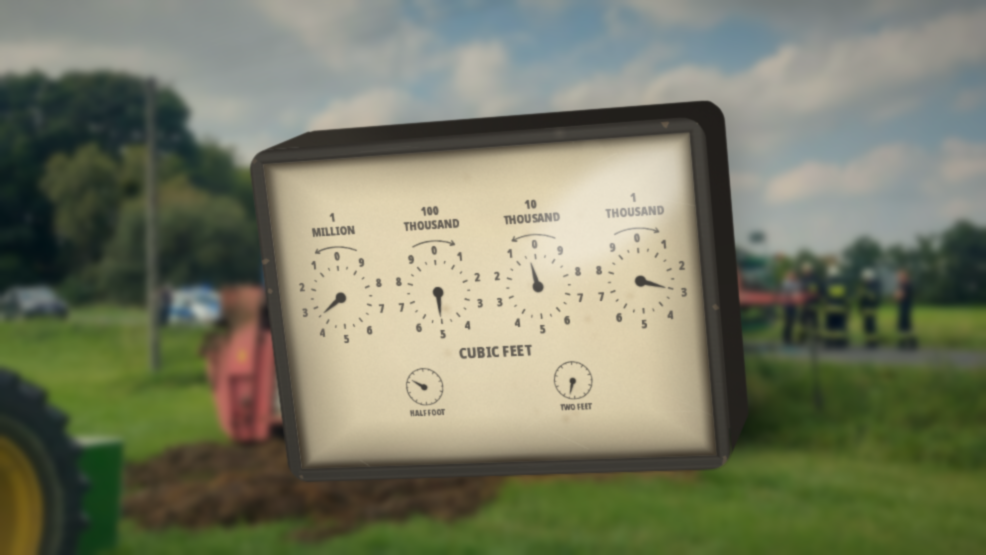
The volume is 350300 ft³
